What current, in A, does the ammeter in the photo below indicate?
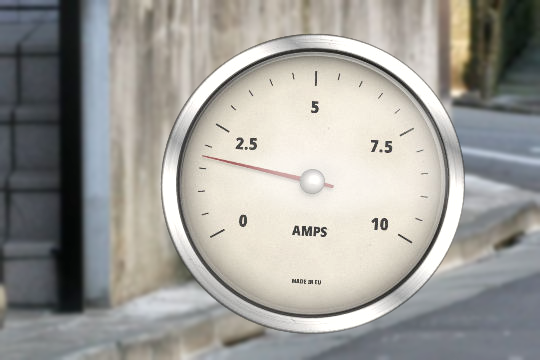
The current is 1.75 A
